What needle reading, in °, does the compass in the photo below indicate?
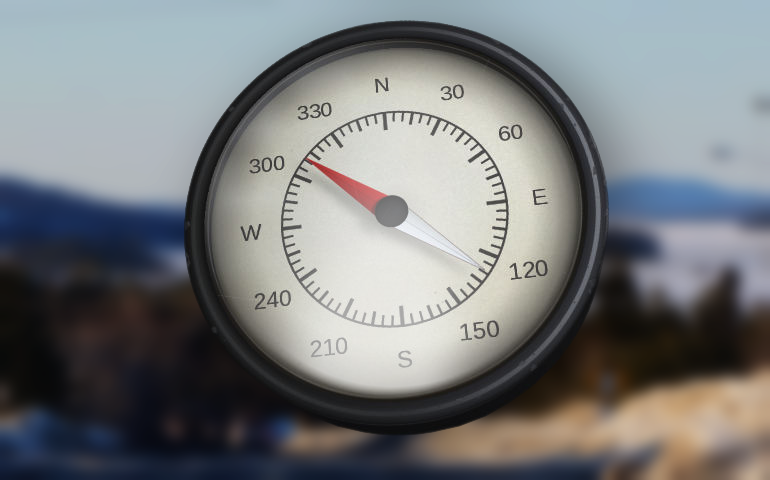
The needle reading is 310 °
